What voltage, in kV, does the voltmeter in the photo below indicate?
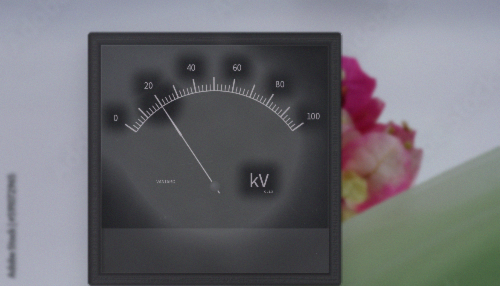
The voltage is 20 kV
